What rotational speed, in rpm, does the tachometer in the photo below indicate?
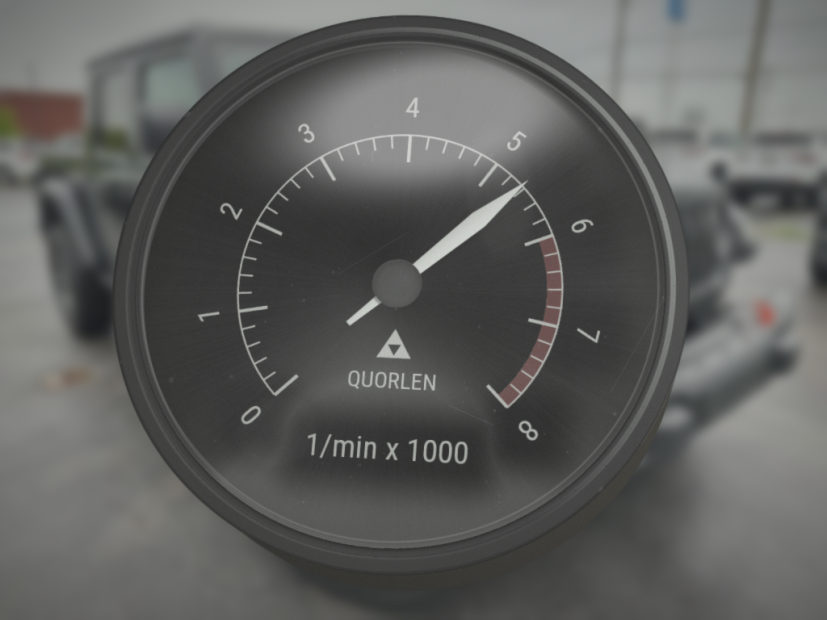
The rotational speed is 5400 rpm
